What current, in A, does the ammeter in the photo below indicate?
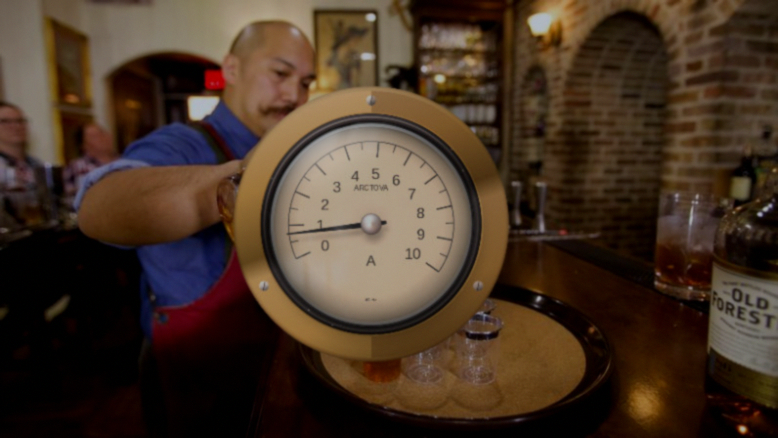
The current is 0.75 A
